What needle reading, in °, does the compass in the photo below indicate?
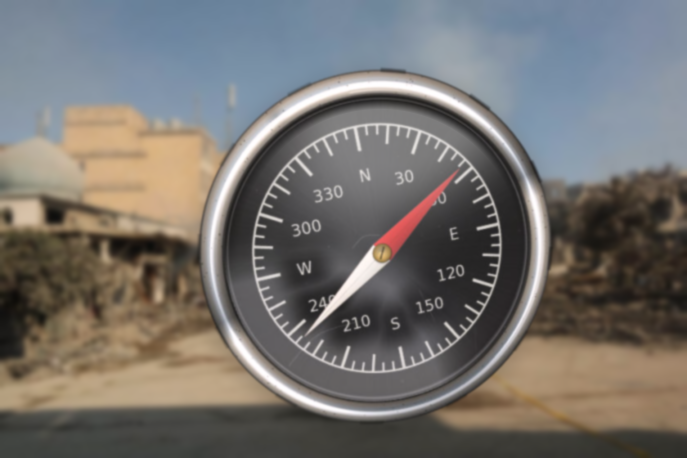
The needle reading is 55 °
